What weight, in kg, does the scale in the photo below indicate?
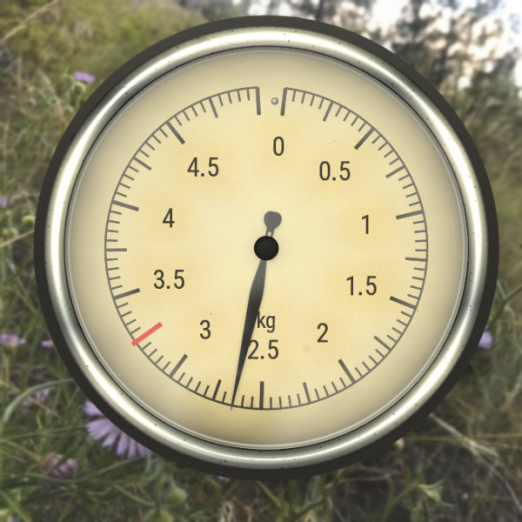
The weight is 2.65 kg
